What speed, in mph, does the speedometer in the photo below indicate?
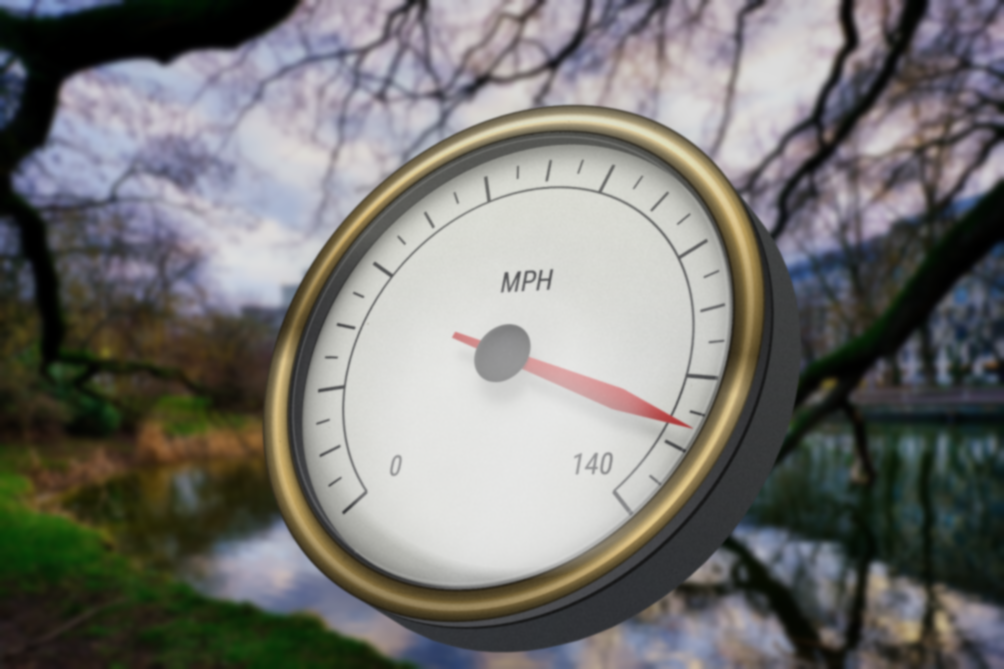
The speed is 127.5 mph
